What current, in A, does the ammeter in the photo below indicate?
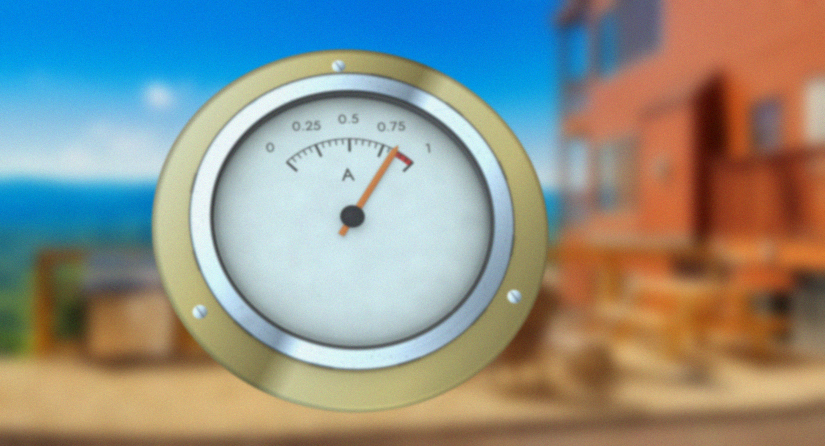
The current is 0.85 A
